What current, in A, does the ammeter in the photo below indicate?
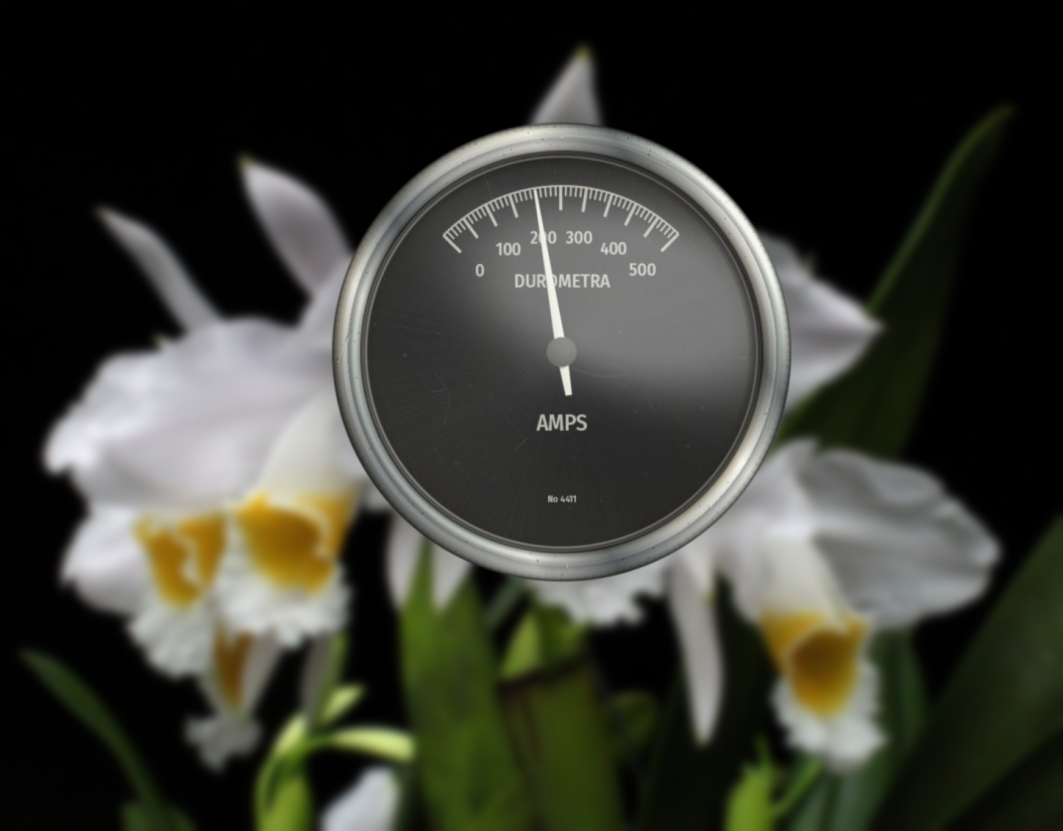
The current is 200 A
